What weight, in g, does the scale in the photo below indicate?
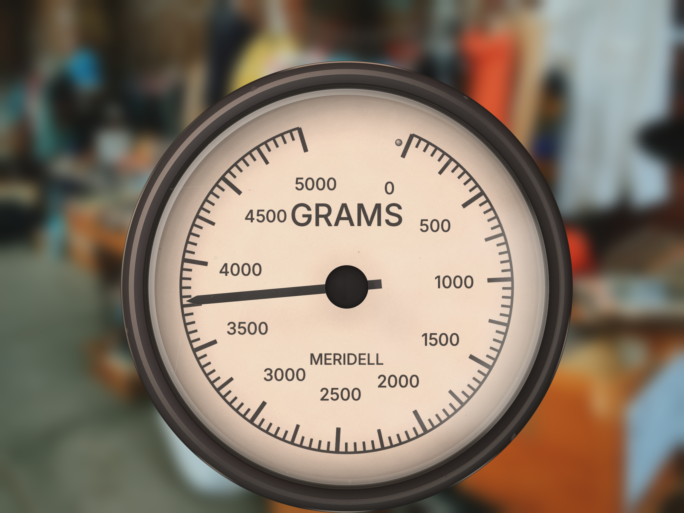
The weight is 3775 g
